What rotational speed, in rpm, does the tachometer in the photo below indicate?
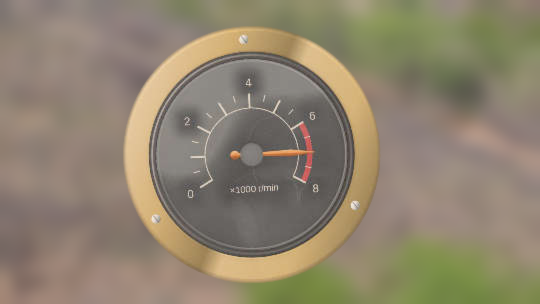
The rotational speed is 7000 rpm
